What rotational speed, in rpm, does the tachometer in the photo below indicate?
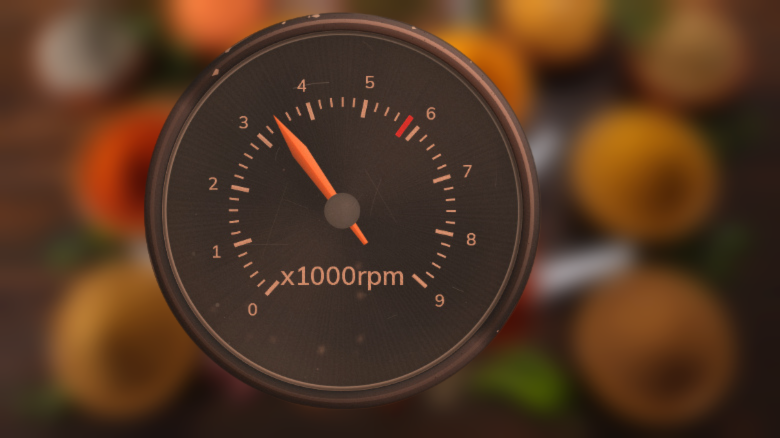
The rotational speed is 3400 rpm
